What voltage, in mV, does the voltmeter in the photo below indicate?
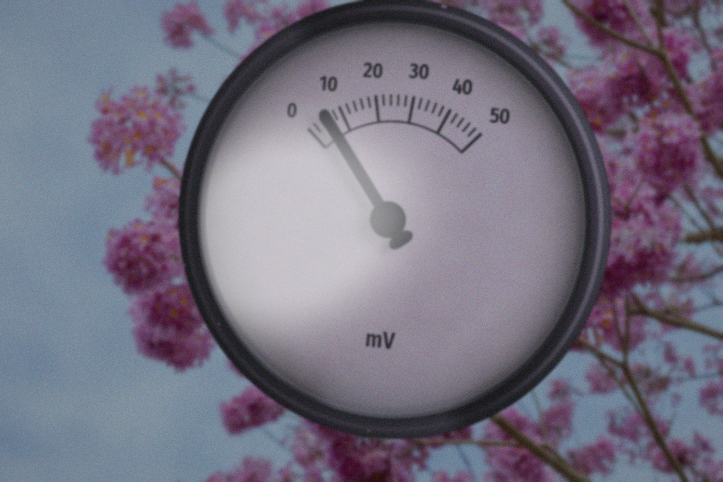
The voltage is 6 mV
